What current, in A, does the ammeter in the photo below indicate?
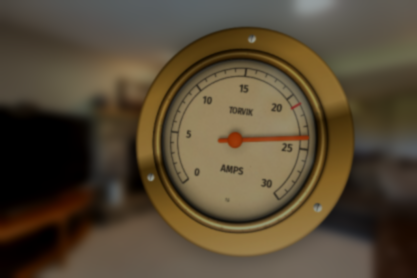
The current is 24 A
